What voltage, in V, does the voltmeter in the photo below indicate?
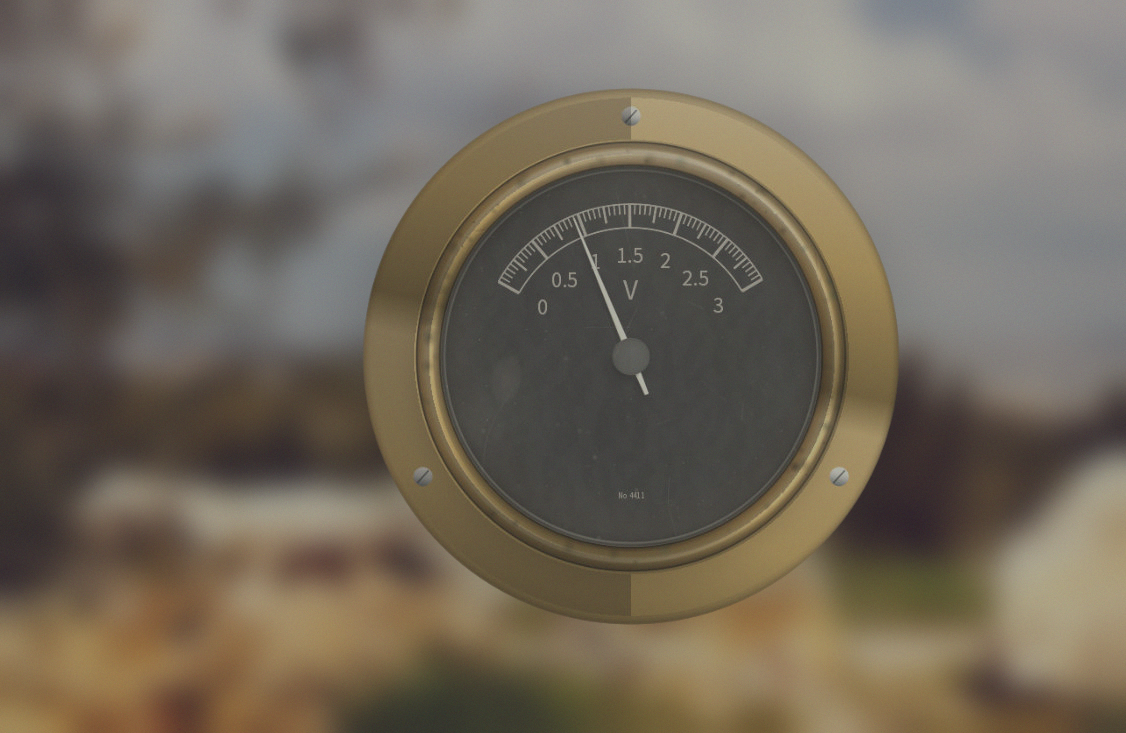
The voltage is 0.95 V
